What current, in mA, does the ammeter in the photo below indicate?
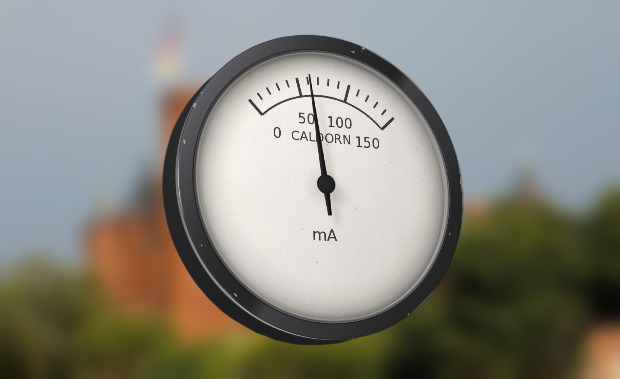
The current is 60 mA
